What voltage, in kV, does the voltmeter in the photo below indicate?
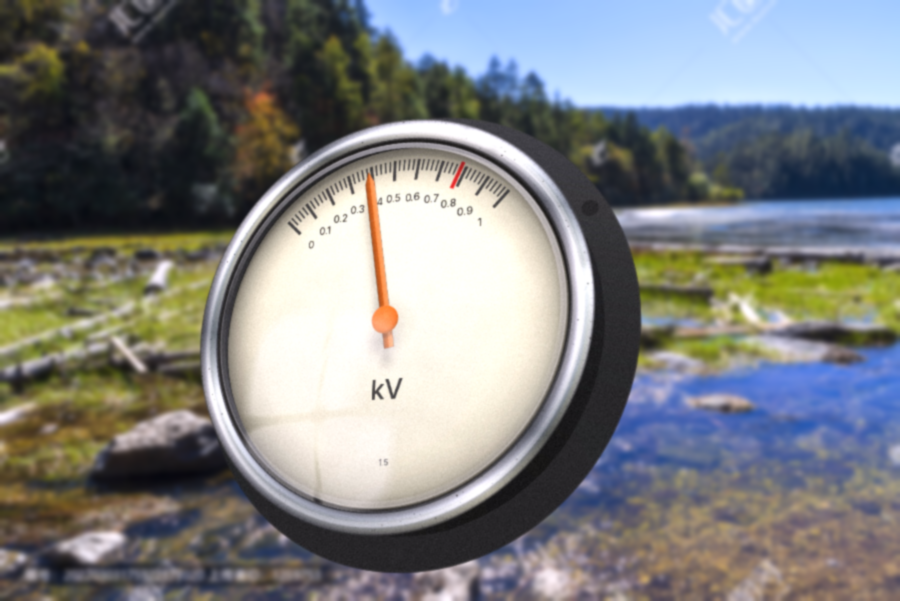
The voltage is 0.4 kV
